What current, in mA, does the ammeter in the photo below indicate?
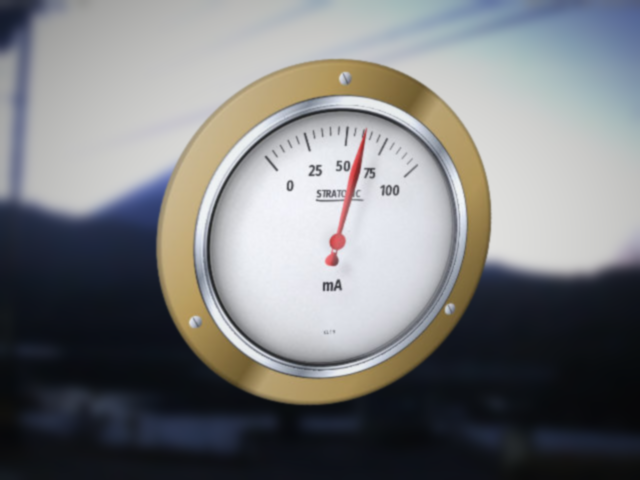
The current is 60 mA
